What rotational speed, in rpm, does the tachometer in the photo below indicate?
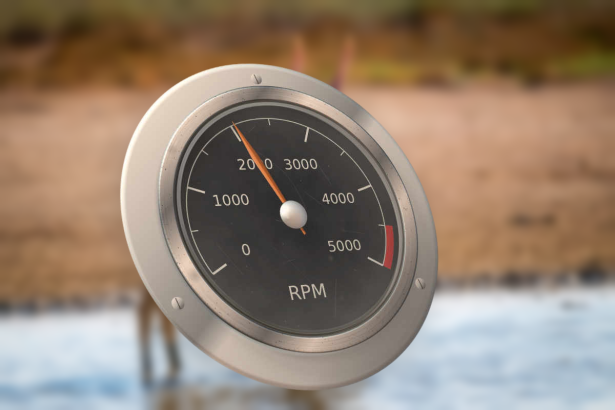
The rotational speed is 2000 rpm
